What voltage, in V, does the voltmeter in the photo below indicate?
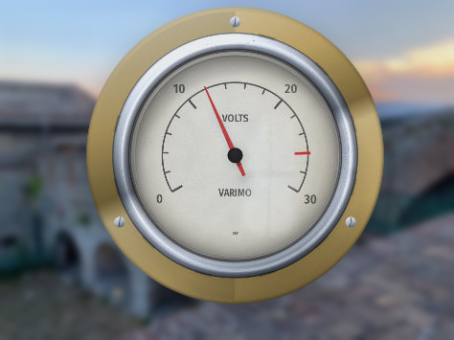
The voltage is 12 V
